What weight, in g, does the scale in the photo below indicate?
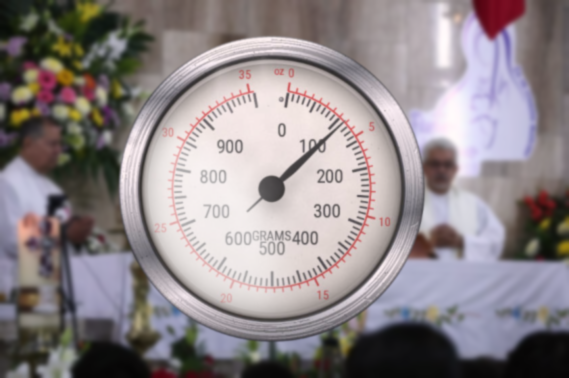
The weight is 110 g
